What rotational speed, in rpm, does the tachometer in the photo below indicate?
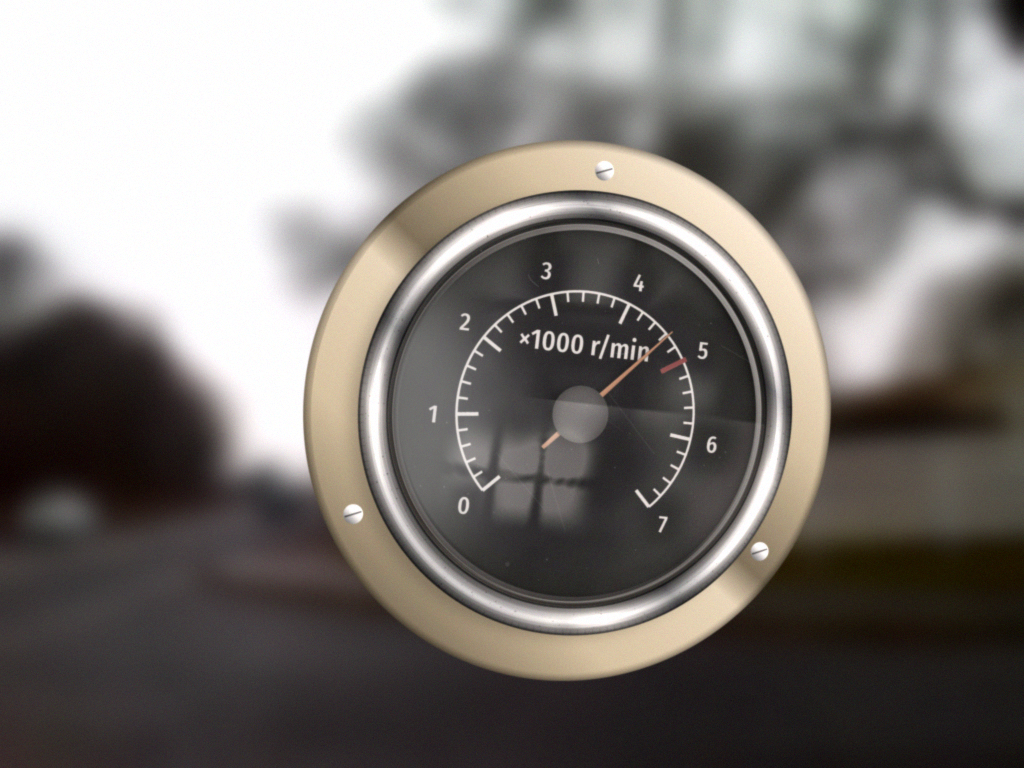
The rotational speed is 4600 rpm
